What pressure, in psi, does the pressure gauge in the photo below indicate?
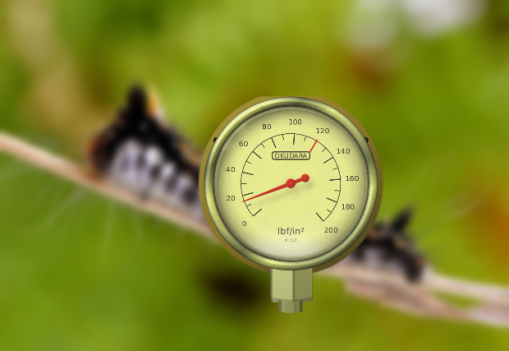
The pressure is 15 psi
